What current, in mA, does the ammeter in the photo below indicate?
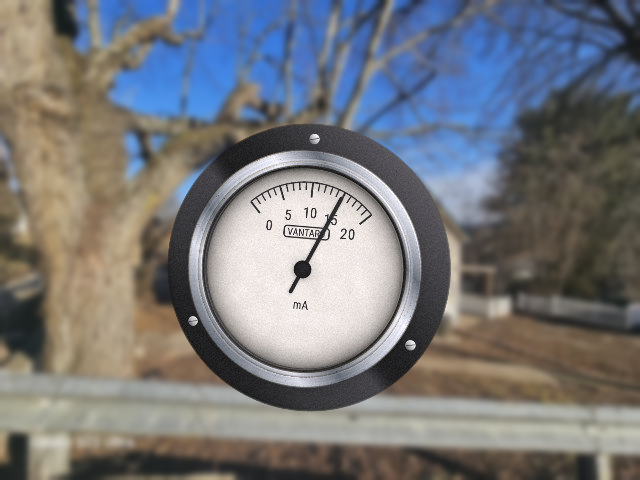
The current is 15 mA
